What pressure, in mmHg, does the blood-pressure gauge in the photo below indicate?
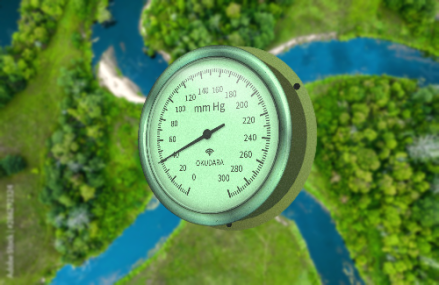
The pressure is 40 mmHg
